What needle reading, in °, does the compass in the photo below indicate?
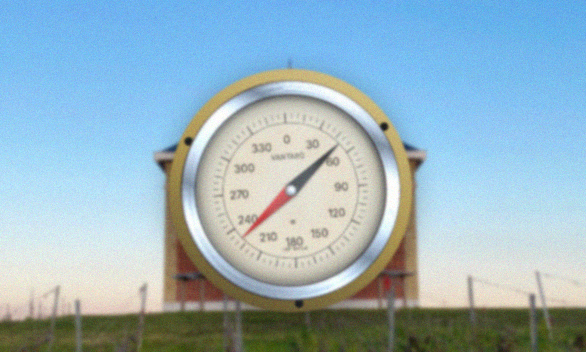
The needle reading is 230 °
